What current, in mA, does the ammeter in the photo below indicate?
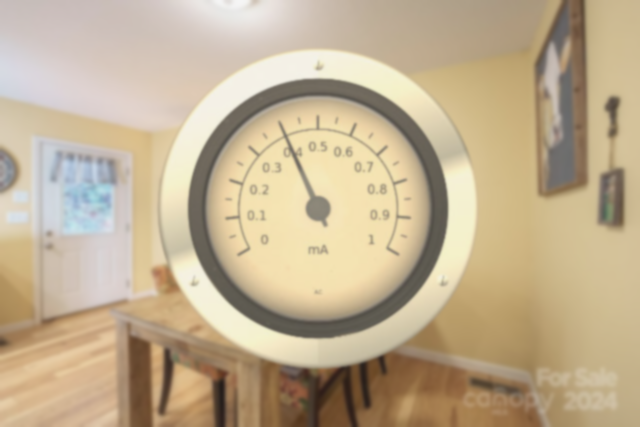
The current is 0.4 mA
